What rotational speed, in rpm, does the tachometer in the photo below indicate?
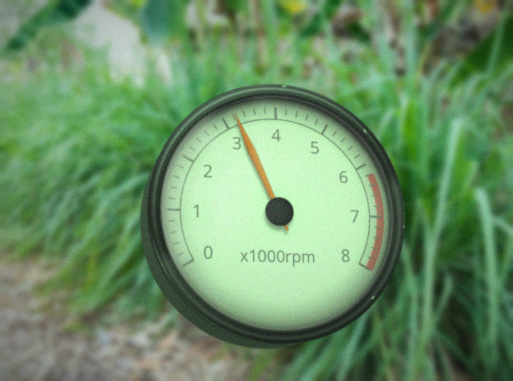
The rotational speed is 3200 rpm
